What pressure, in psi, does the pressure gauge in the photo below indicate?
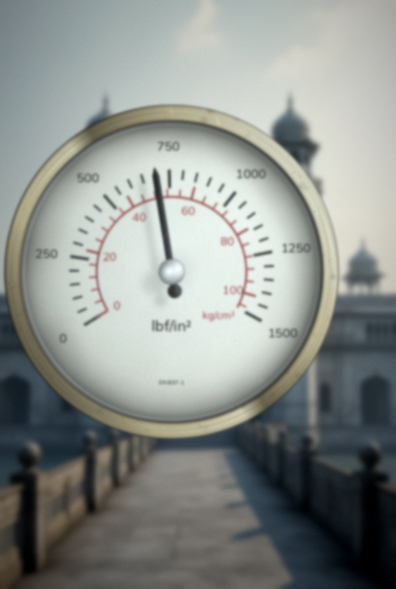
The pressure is 700 psi
